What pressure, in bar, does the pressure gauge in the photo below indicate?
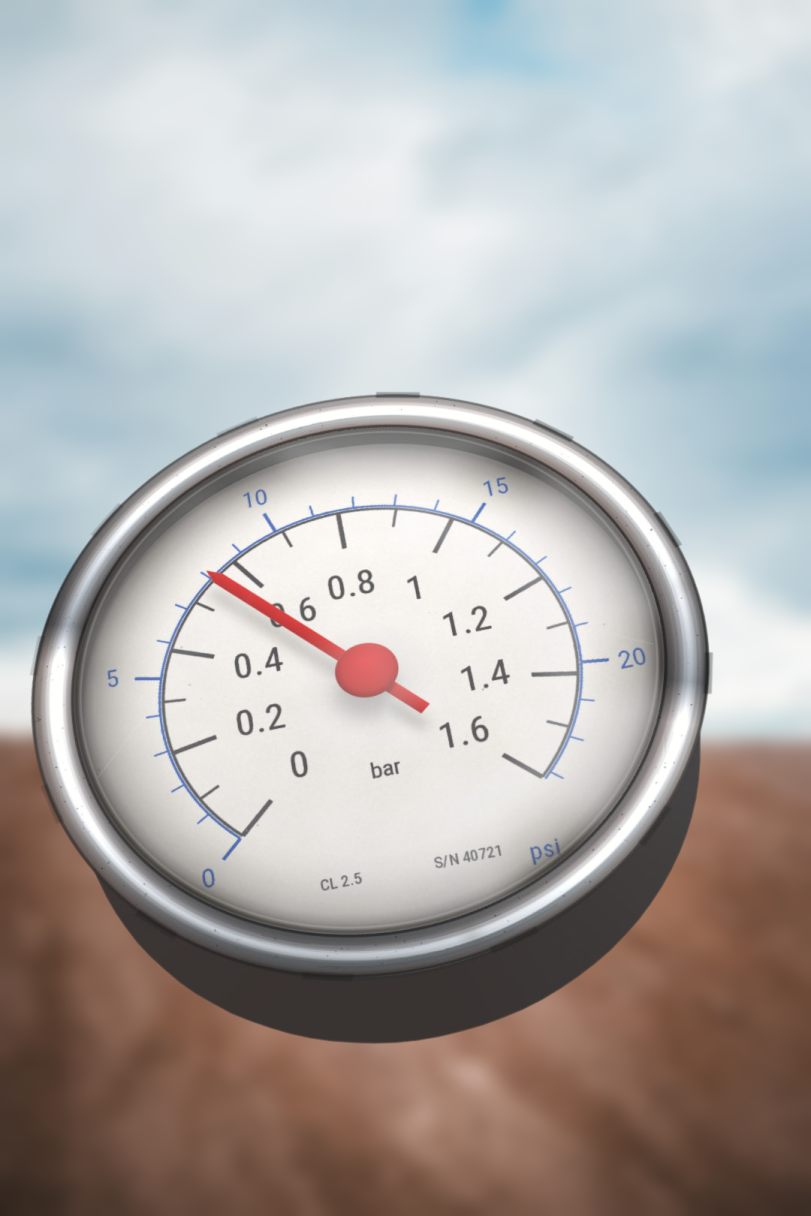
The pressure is 0.55 bar
